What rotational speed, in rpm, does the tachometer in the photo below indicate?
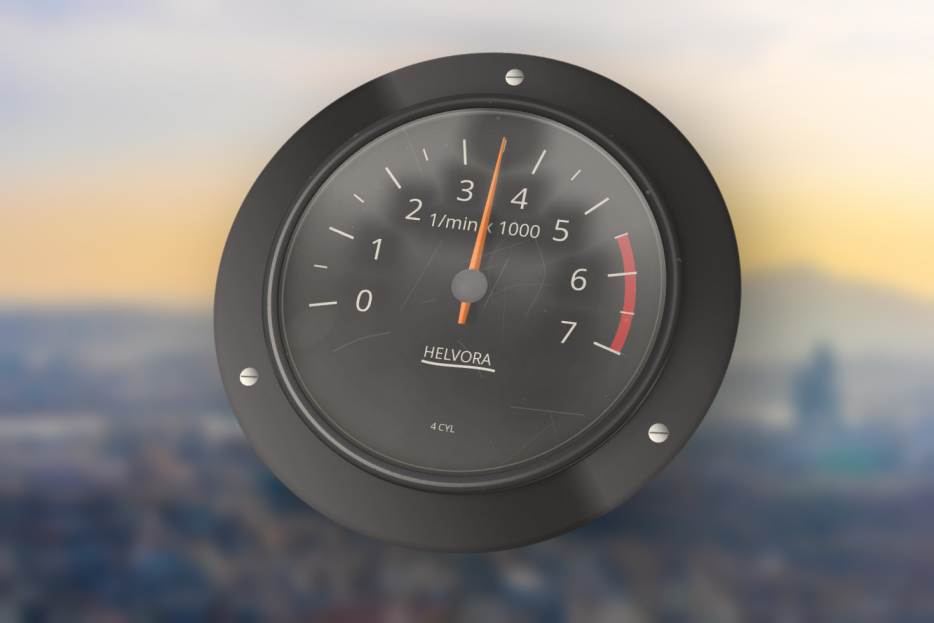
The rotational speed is 3500 rpm
